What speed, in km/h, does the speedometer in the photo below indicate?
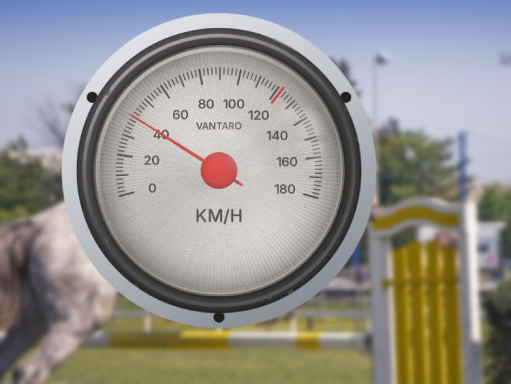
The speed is 40 km/h
